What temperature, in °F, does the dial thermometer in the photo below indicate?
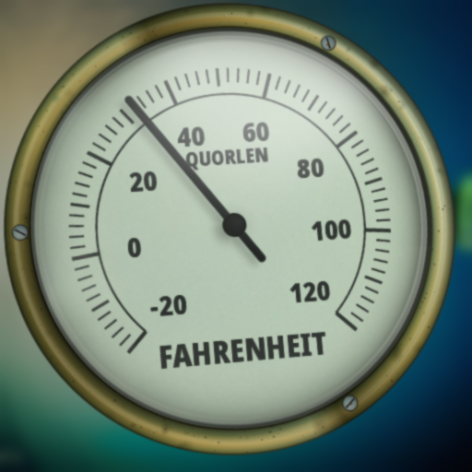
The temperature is 32 °F
